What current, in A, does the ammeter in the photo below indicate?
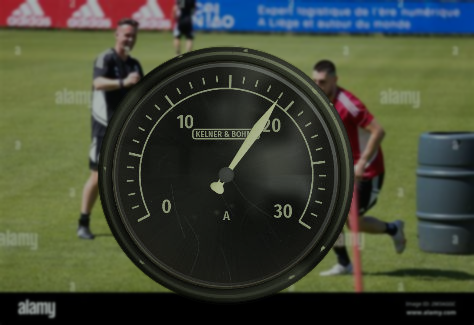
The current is 19 A
